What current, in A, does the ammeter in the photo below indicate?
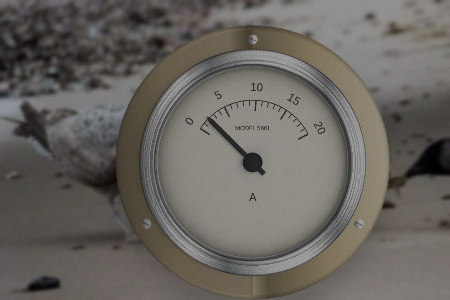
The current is 2 A
